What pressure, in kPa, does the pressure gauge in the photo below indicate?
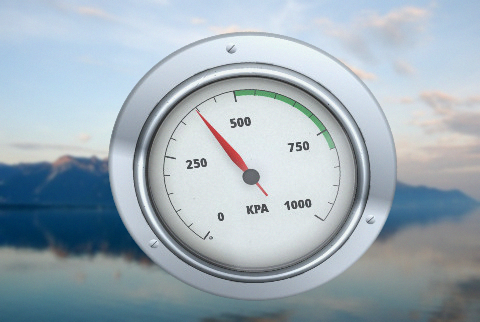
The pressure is 400 kPa
